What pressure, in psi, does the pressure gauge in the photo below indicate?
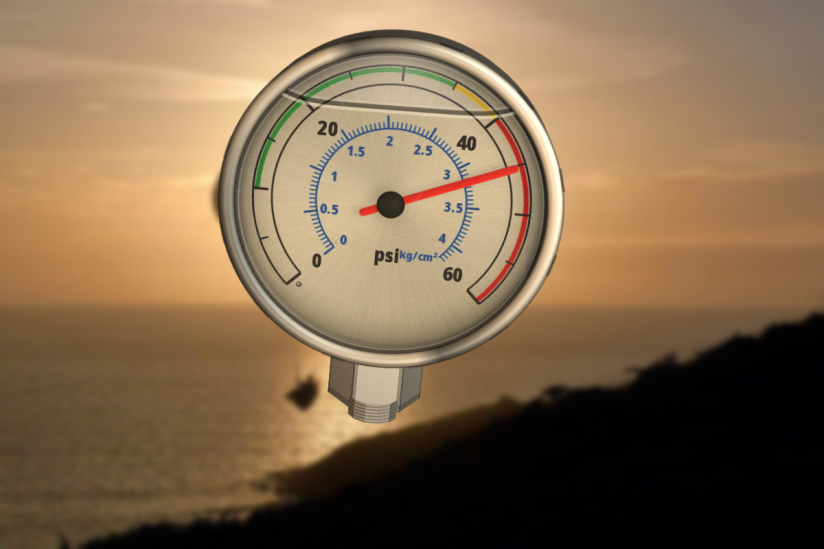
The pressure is 45 psi
